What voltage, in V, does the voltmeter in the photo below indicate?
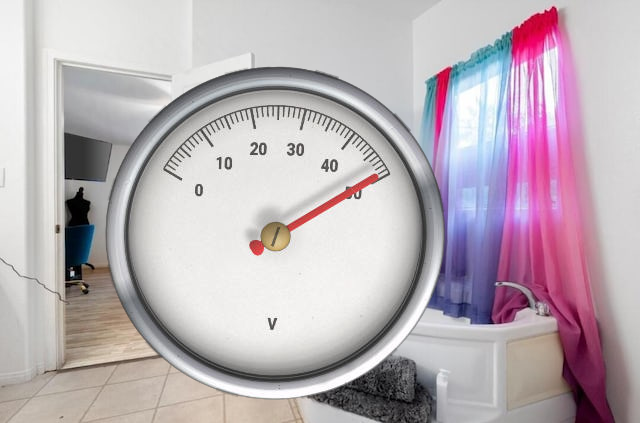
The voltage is 49 V
